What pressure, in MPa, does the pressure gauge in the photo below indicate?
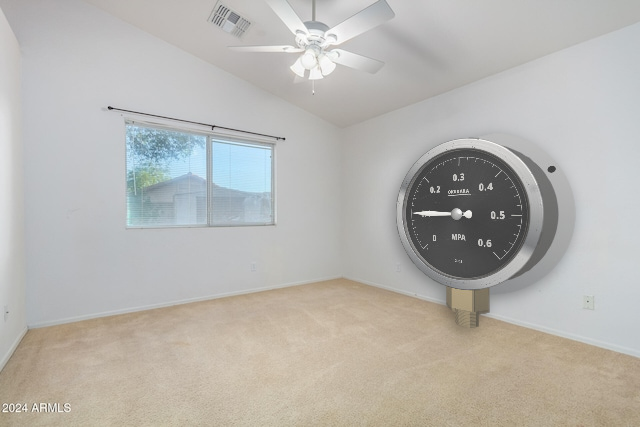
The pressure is 0.1 MPa
